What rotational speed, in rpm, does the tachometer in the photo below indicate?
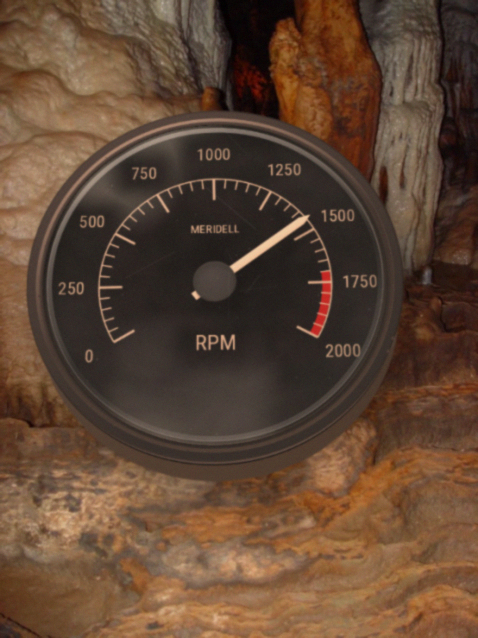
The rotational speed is 1450 rpm
